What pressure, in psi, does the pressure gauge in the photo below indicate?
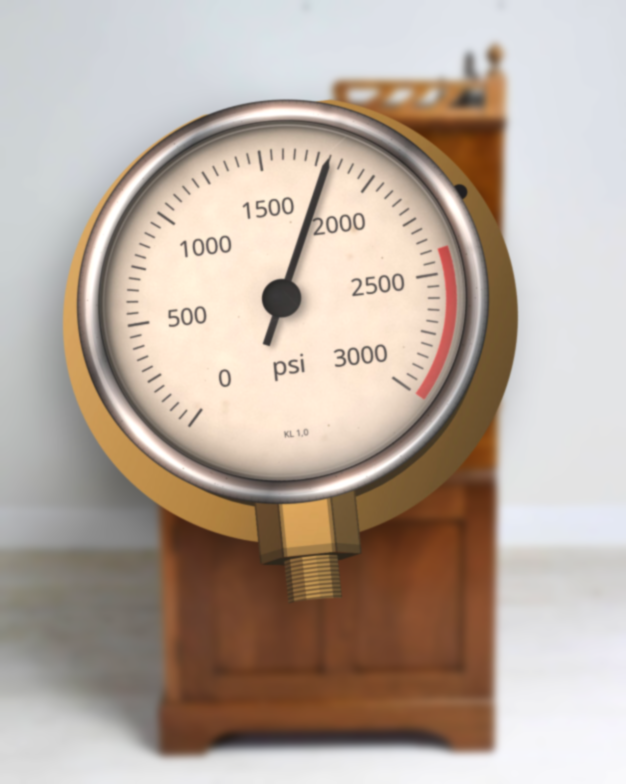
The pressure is 1800 psi
